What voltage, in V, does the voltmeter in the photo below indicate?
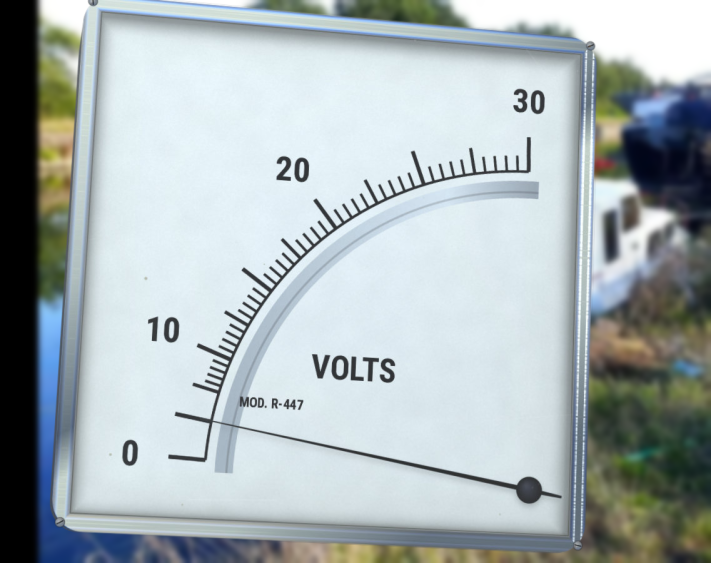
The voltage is 5 V
